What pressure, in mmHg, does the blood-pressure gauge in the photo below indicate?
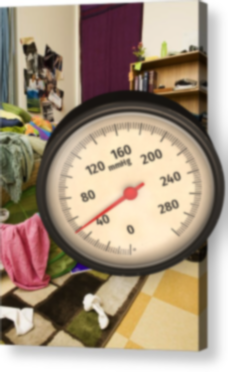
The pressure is 50 mmHg
